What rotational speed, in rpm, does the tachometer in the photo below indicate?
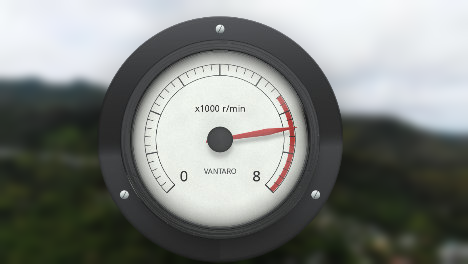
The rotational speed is 6400 rpm
